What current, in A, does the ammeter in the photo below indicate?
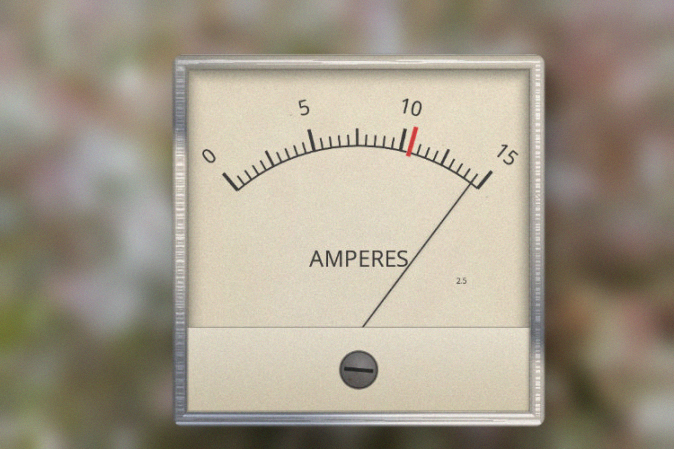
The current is 14.5 A
